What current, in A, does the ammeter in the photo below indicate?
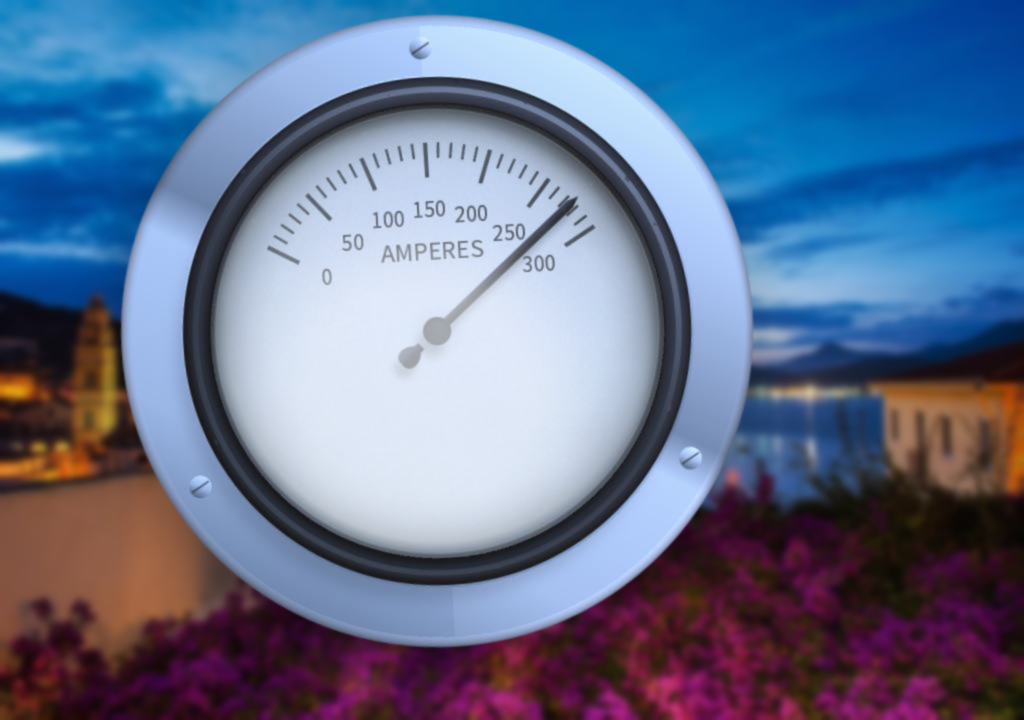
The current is 275 A
